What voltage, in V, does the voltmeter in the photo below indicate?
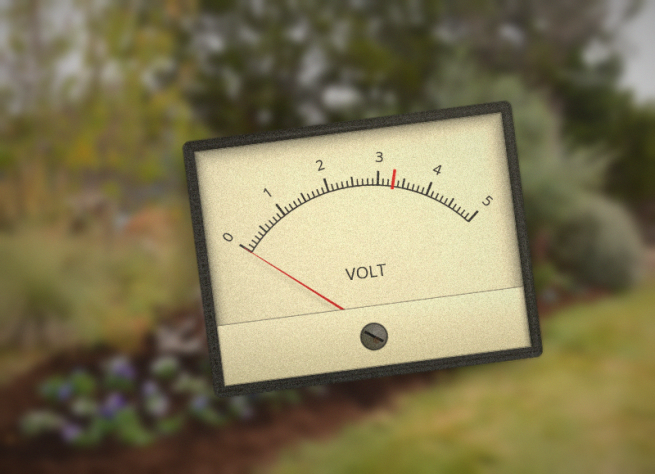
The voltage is 0 V
